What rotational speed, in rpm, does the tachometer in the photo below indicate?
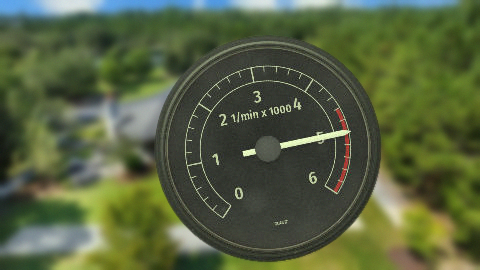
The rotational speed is 5000 rpm
